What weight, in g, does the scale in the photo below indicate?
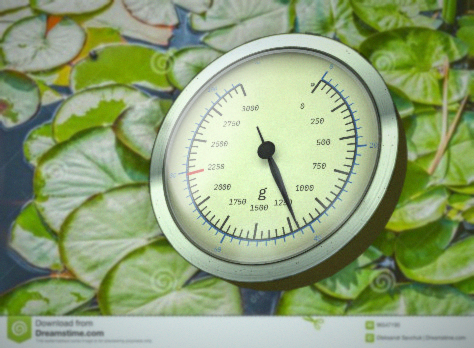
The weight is 1200 g
